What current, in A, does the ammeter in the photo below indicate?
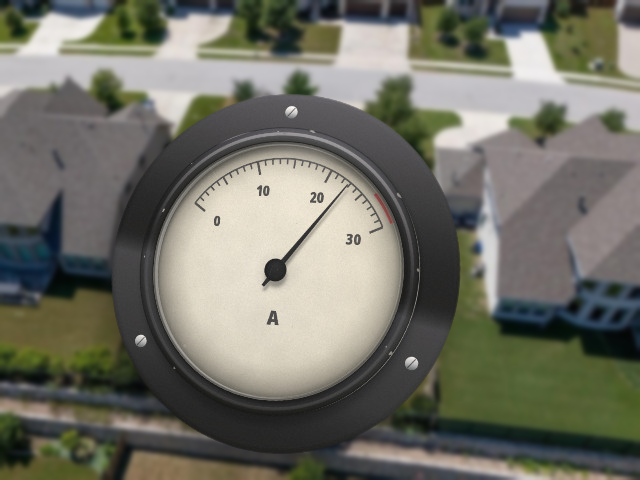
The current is 23 A
